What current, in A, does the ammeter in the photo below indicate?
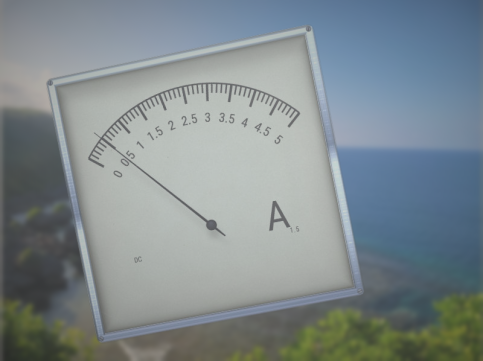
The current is 0.5 A
